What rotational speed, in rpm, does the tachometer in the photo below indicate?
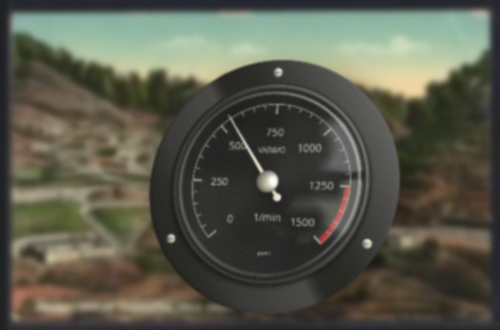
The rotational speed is 550 rpm
